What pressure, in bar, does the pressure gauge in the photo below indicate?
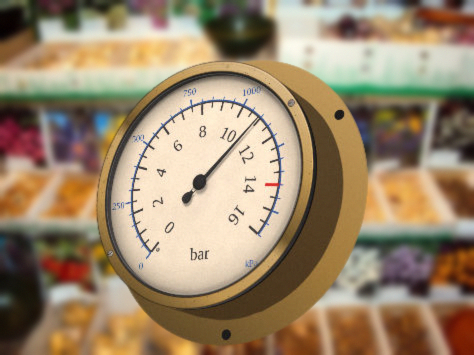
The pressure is 11 bar
